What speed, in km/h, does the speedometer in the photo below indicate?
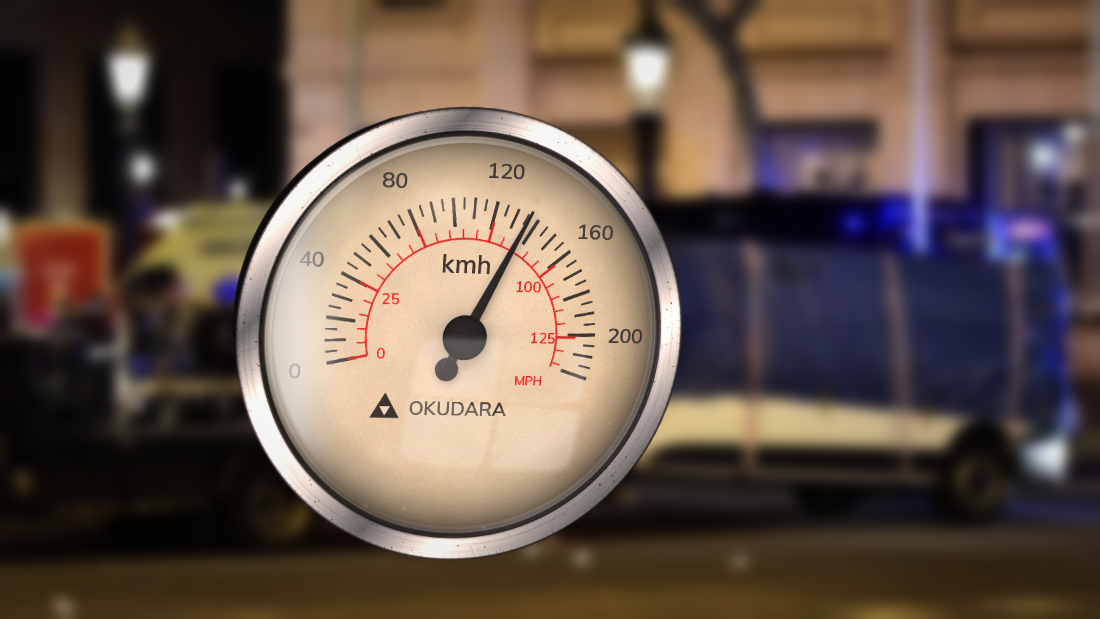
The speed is 135 km/h
